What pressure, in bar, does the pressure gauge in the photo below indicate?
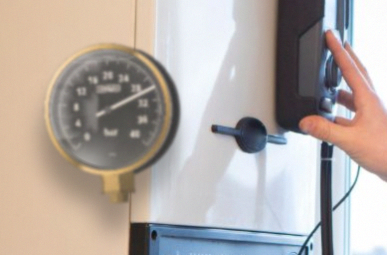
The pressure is 30 bar
